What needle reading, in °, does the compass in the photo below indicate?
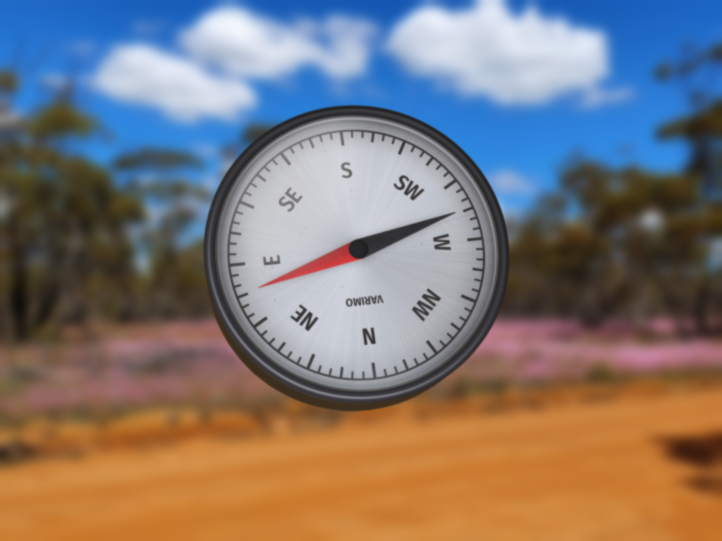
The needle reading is 75 °
